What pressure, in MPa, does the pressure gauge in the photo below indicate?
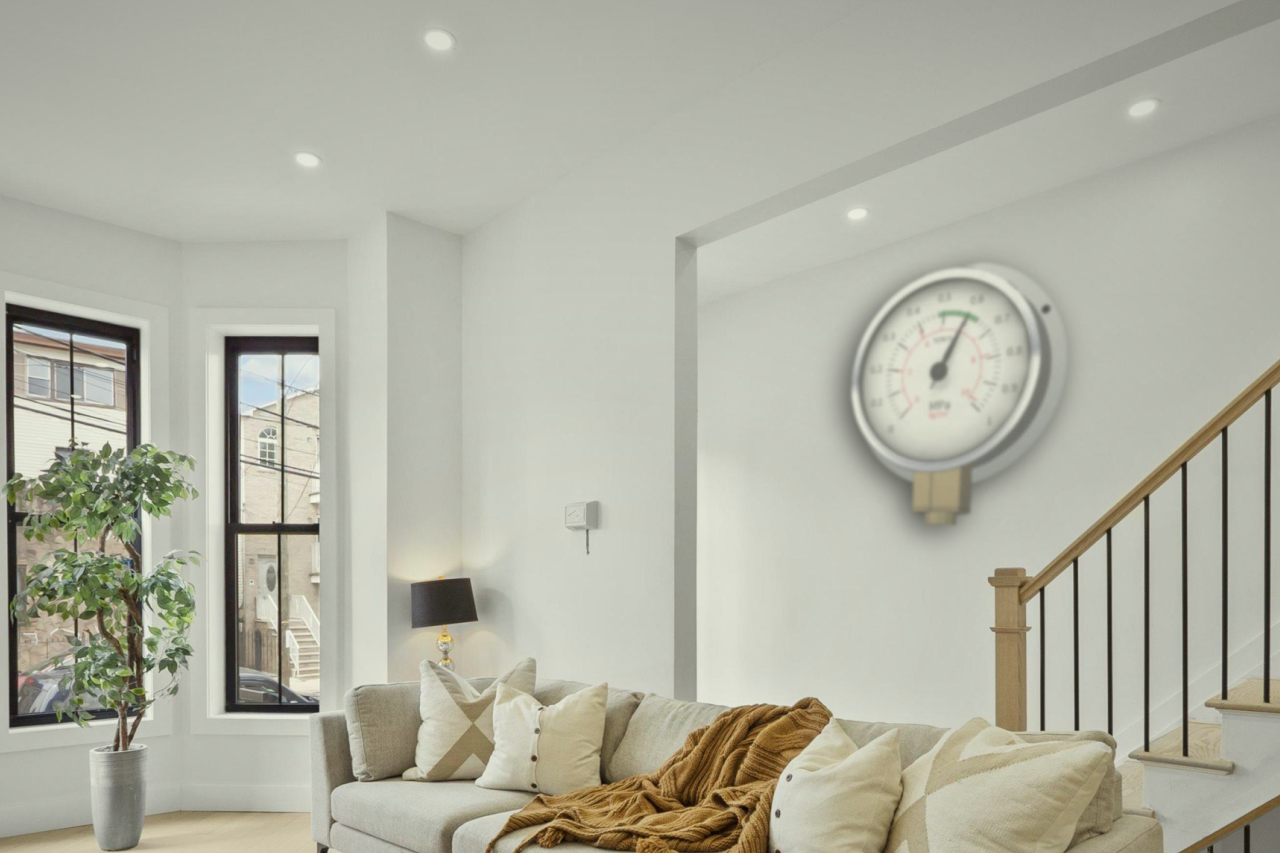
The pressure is 0.6 MPa
